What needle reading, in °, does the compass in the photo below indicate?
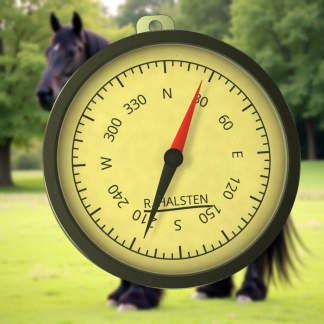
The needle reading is 25 °
